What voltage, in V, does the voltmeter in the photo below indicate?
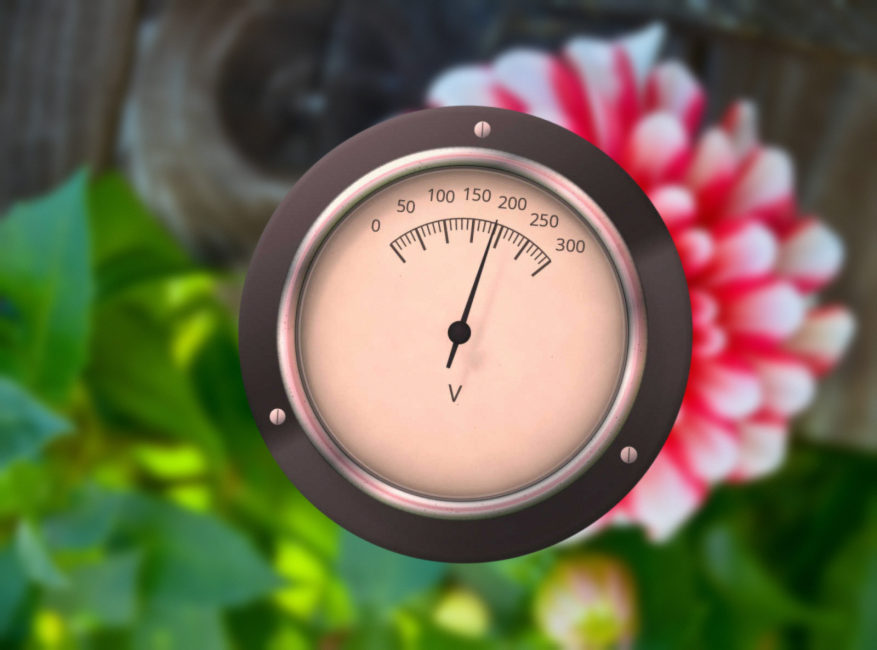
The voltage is 190 V
